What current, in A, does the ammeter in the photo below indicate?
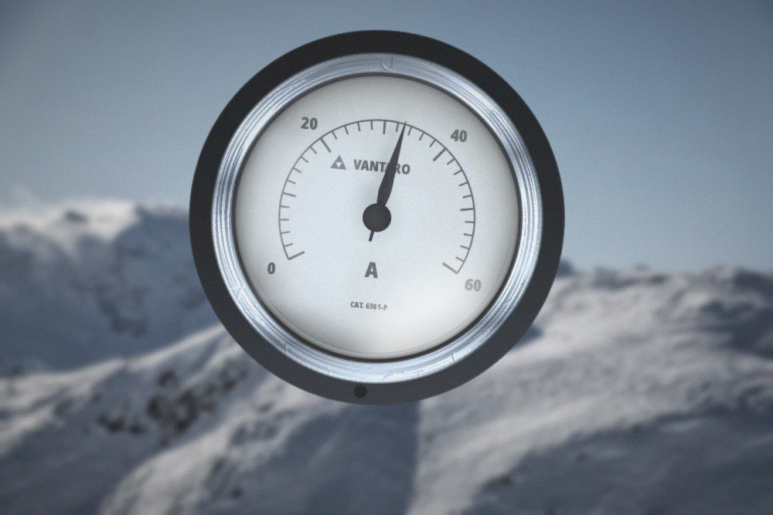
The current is 33 A
